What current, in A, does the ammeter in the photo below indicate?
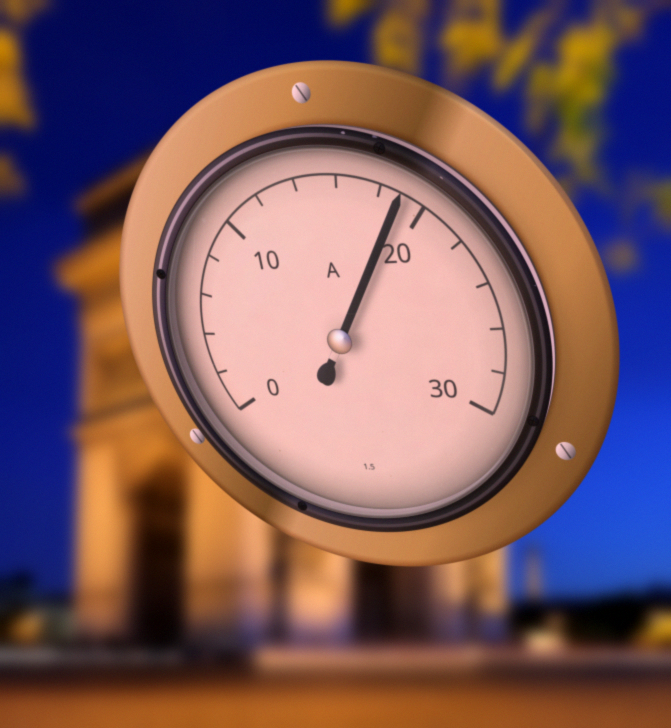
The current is 19 A
